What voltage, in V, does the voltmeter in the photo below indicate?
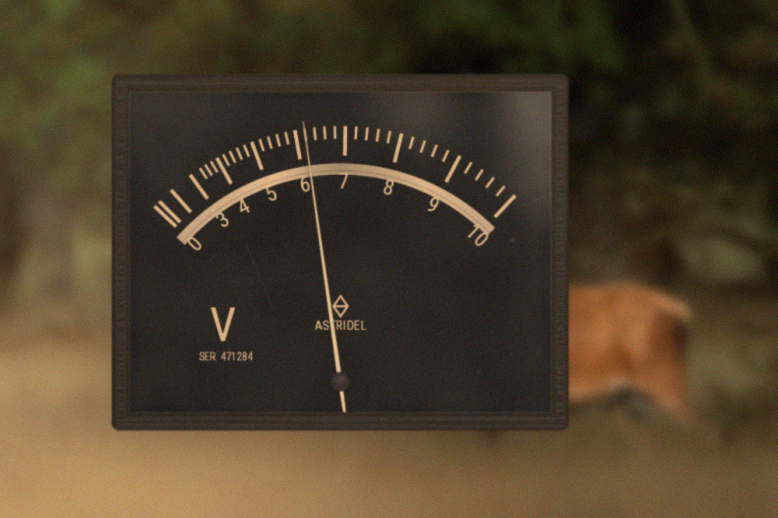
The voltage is 6.2 V
